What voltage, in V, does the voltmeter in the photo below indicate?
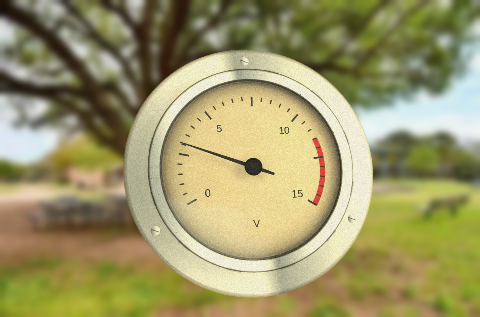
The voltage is 3 V
